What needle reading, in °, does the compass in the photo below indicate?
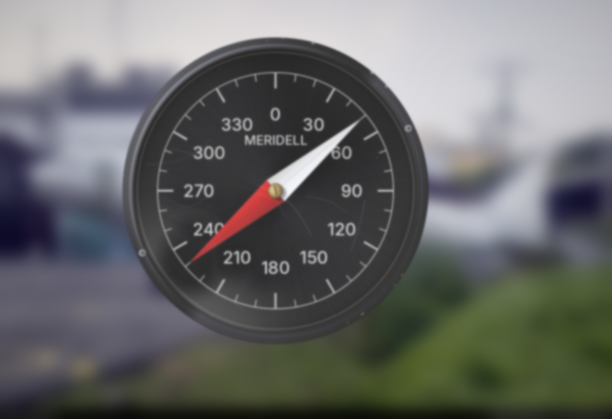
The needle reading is 230 °
